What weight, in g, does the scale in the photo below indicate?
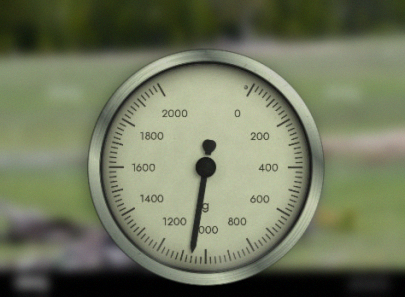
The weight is 1060 g
